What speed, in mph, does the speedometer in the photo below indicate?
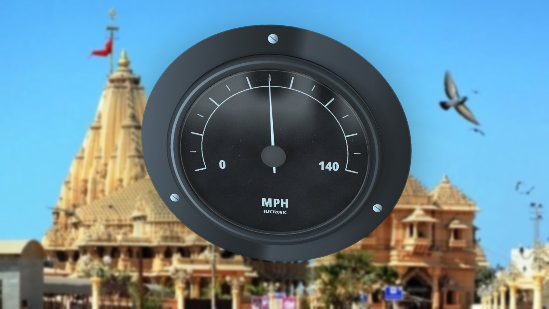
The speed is 70 mph
